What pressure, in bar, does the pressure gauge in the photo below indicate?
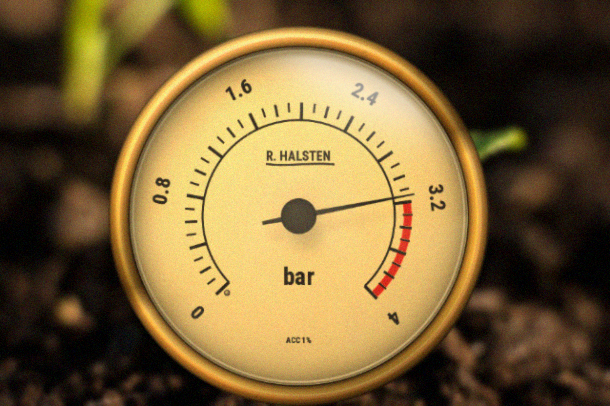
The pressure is 3.15 bar
